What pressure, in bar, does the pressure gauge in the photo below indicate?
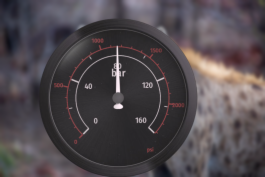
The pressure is 80 bar
